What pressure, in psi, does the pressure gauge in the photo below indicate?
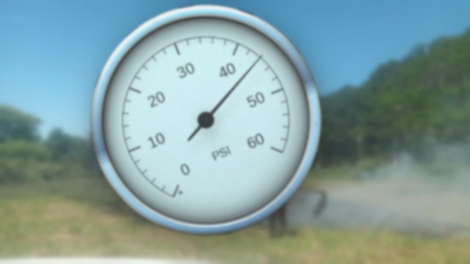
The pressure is 44 psi
